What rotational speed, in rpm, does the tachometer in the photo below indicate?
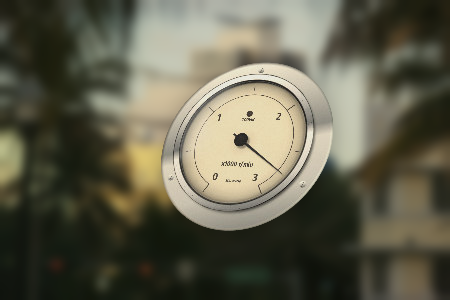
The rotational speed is 2750 rpm
